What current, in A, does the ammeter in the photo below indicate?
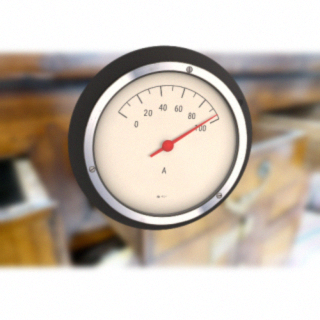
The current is 95 A
